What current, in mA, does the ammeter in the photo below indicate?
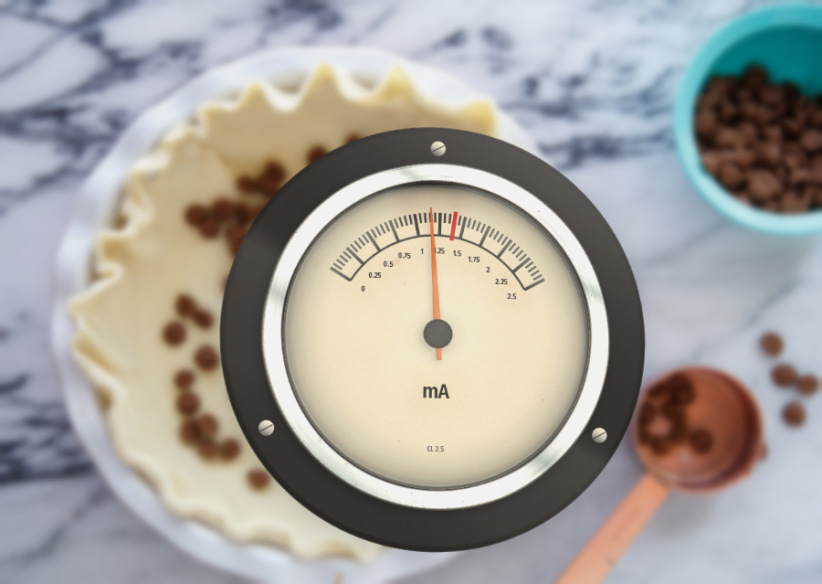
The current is 1.15 mA
